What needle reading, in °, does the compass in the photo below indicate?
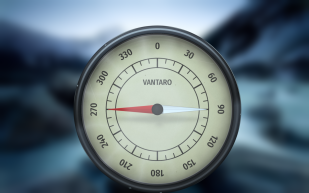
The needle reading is 270 °
